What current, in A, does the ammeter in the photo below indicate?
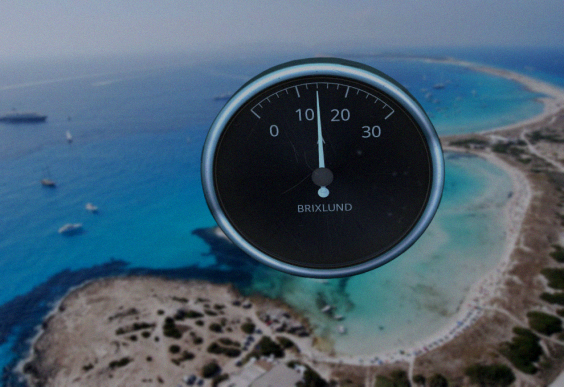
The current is 14 A
